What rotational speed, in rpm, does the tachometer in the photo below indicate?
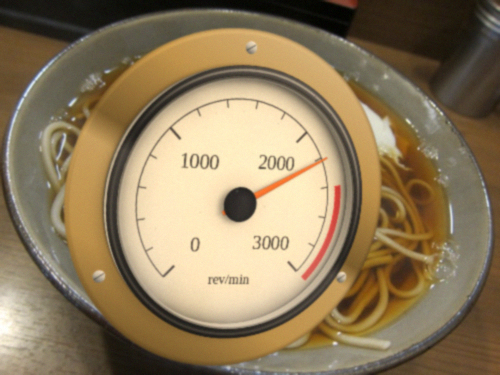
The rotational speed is 2200 rpm
